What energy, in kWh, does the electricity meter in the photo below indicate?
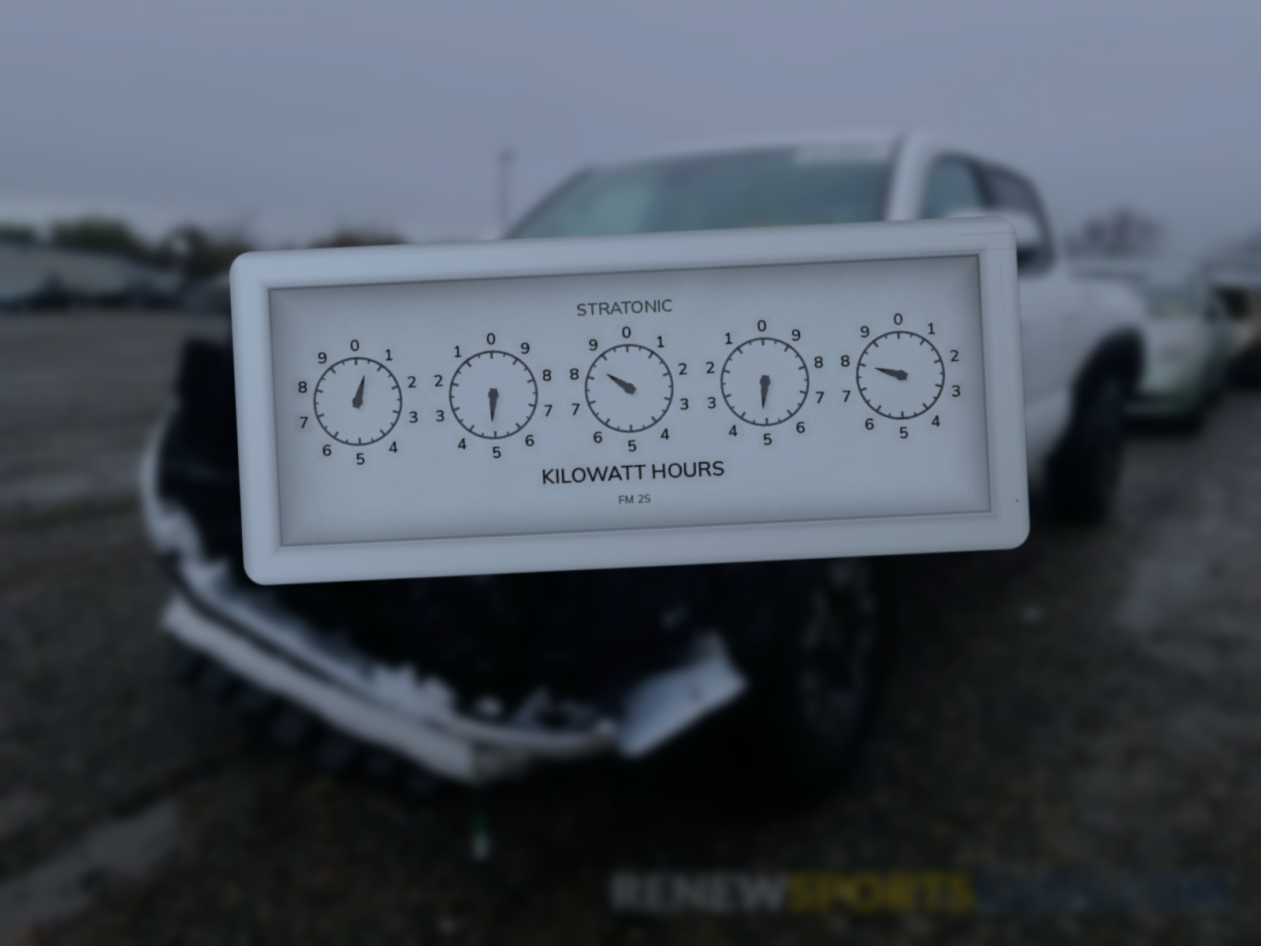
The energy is 4848 kWh
